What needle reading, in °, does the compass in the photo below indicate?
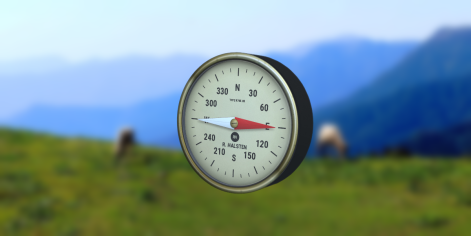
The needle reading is 90 °
